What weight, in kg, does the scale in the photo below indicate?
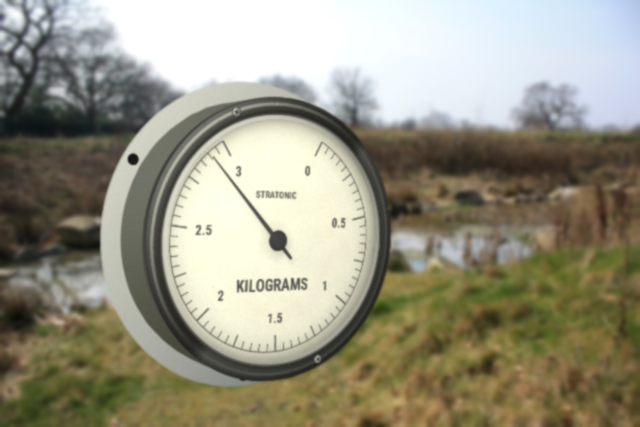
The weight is 2.9 kg
